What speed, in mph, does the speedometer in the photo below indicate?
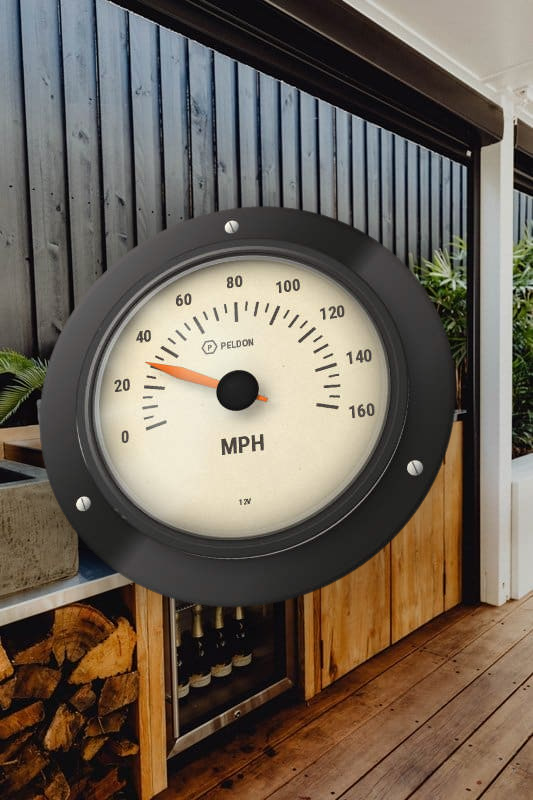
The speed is 30 mph
